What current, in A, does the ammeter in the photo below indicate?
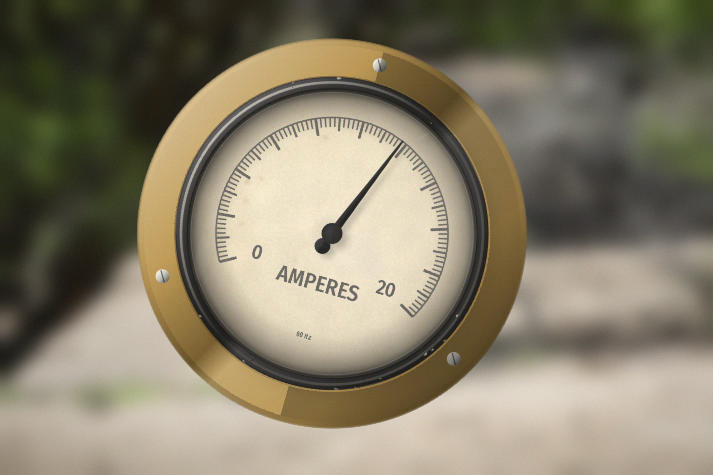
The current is 11.8 A
